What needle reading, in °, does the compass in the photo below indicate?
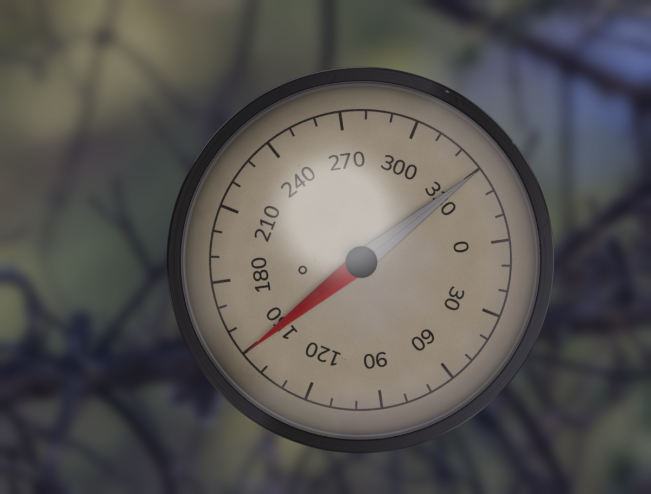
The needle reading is 150 °
